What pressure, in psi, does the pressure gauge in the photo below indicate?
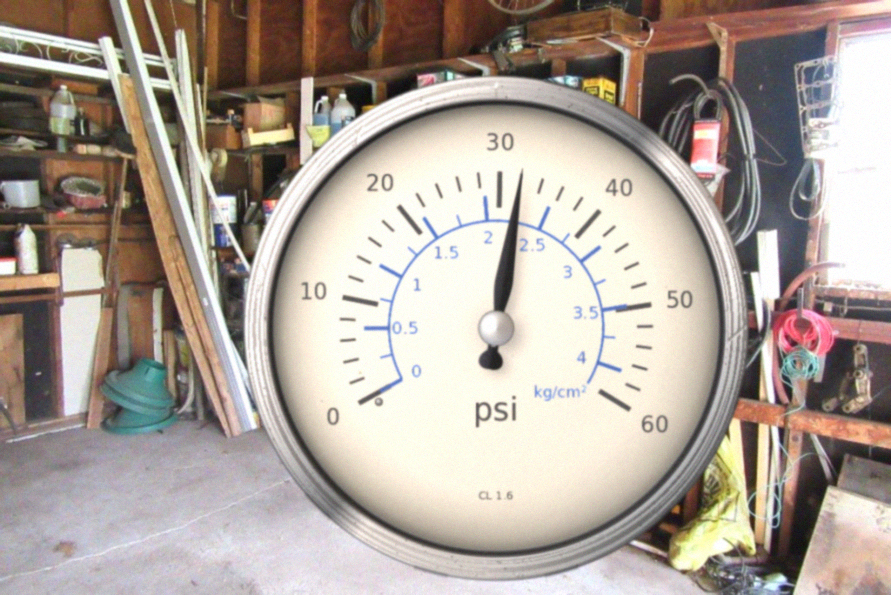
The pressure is 32 psi
